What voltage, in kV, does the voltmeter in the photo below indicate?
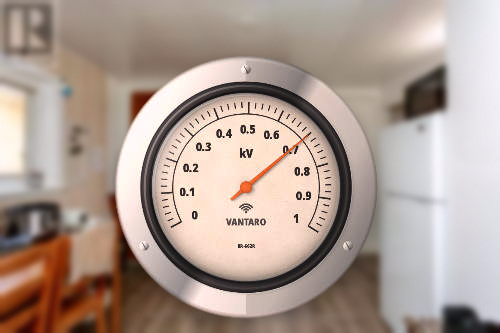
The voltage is 0.7 kV
